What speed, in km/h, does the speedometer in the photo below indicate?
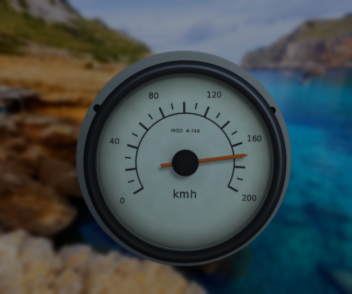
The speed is 170 km/h
